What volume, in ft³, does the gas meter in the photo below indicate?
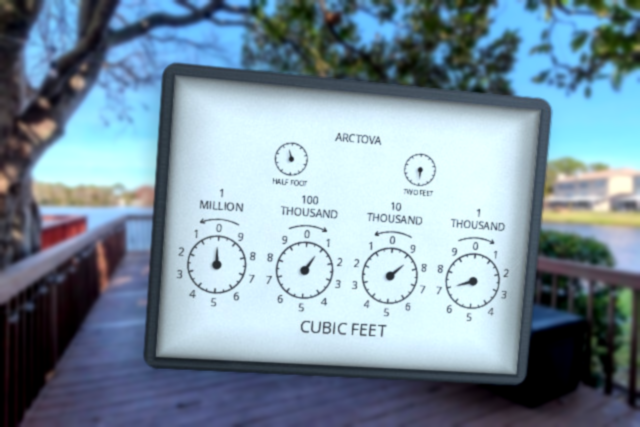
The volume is 8700 ft³
